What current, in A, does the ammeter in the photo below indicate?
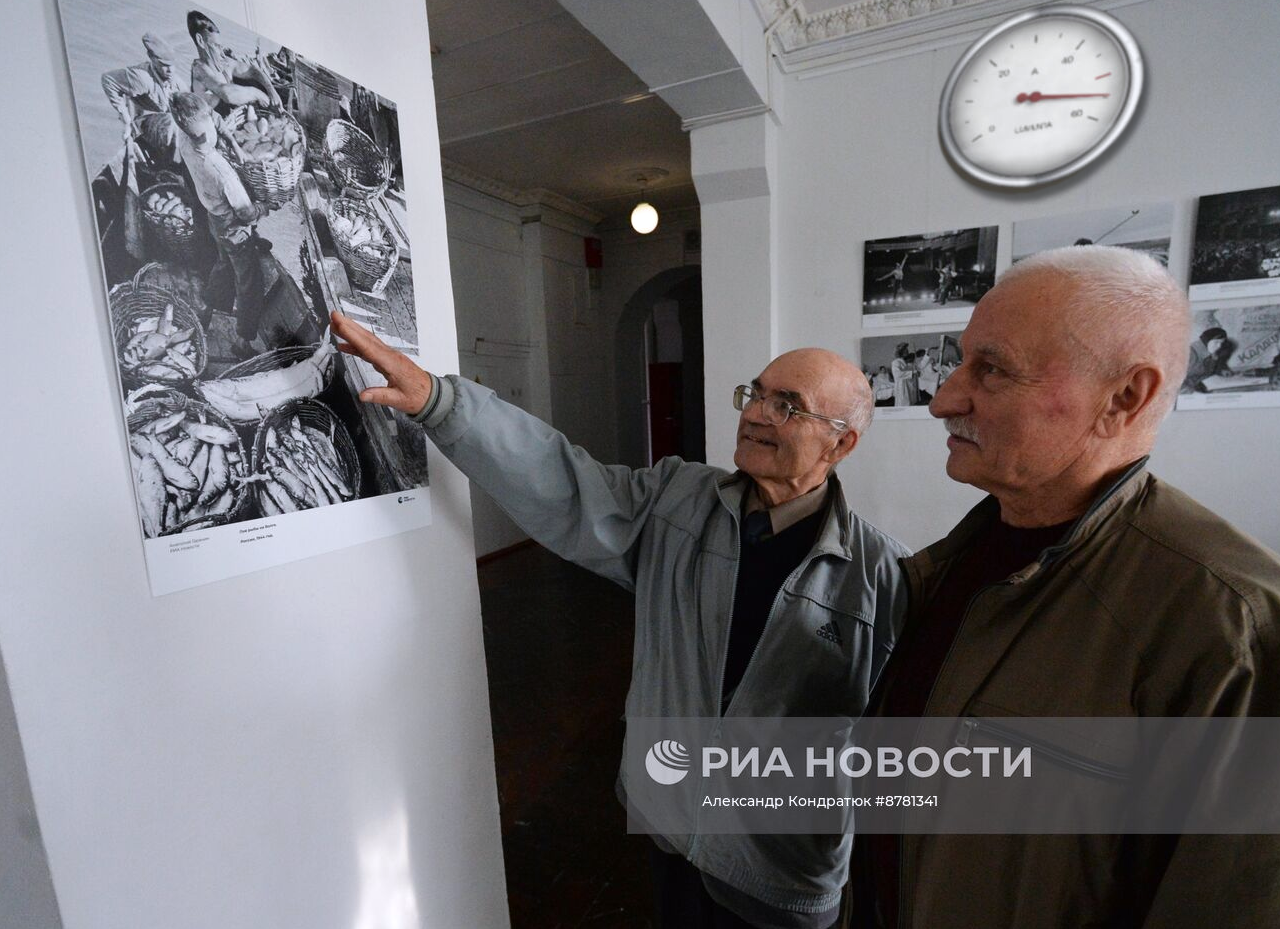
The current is 55 A
